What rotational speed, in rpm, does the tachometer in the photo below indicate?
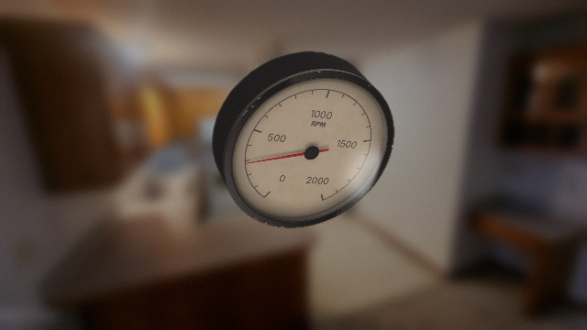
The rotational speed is 300 rpm
